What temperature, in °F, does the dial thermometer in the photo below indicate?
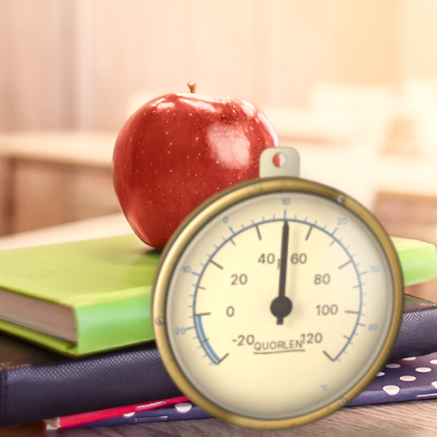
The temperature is 50 °F
